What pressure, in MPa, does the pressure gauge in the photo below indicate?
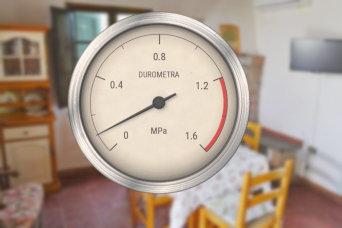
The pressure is 0.1 MPa
